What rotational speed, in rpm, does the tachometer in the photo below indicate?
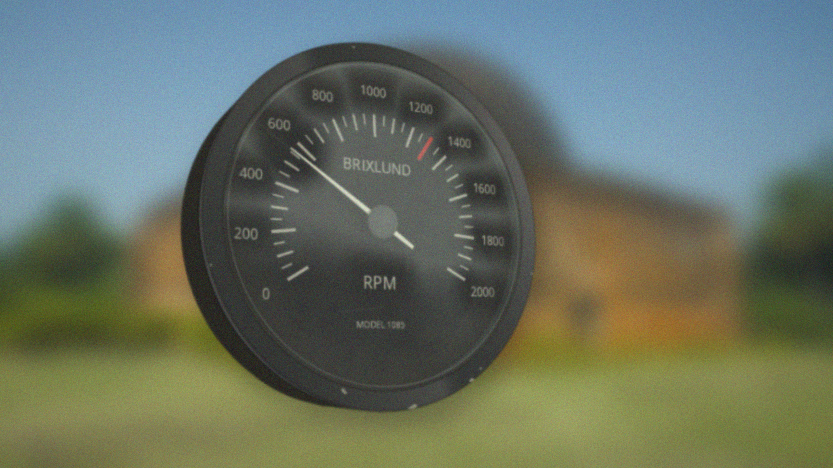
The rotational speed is 550 rpm
